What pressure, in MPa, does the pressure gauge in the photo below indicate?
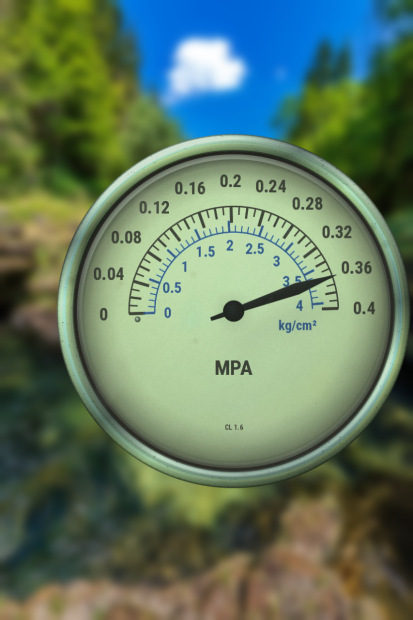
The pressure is 0.36 MPa
